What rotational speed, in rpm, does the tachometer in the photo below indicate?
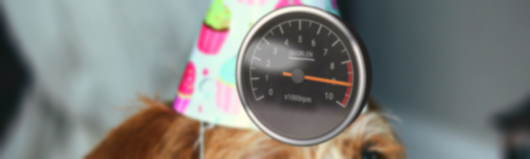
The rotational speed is 9000 rpm
